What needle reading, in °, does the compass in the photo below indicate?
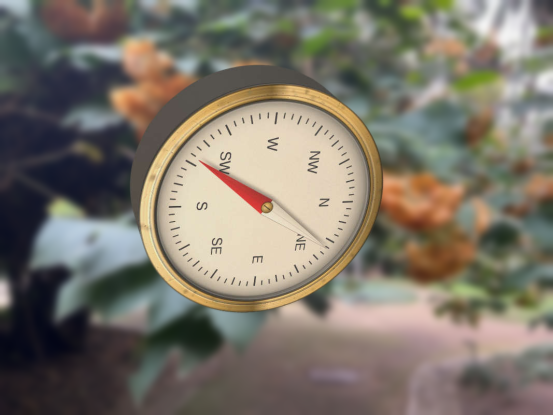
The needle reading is 215 °
